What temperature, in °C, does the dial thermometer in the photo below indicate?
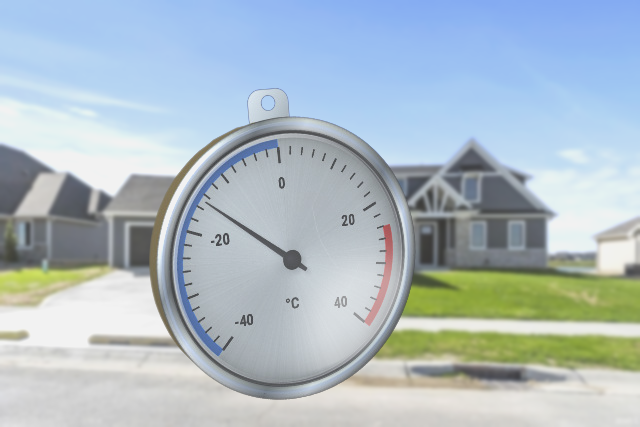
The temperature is -15 °C
